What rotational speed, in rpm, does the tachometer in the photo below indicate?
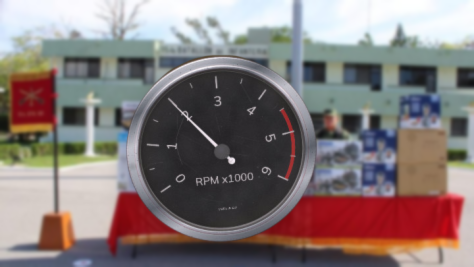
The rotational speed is 2000 rpm
